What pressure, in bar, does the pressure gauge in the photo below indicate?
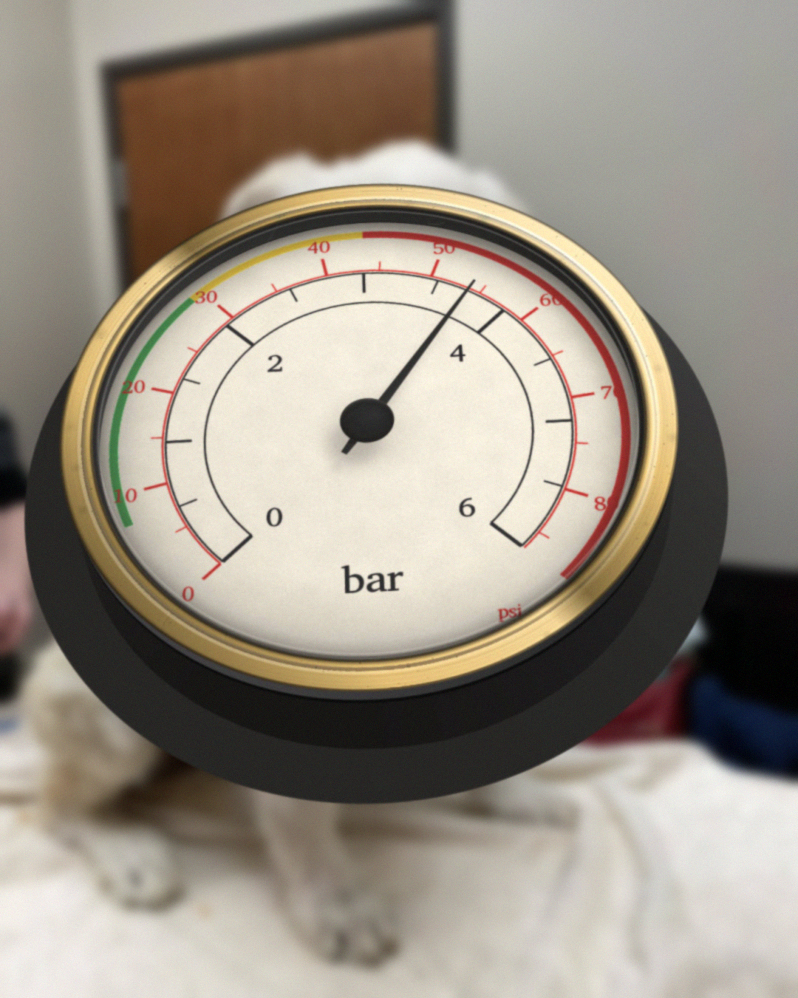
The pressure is 3.75 bar
